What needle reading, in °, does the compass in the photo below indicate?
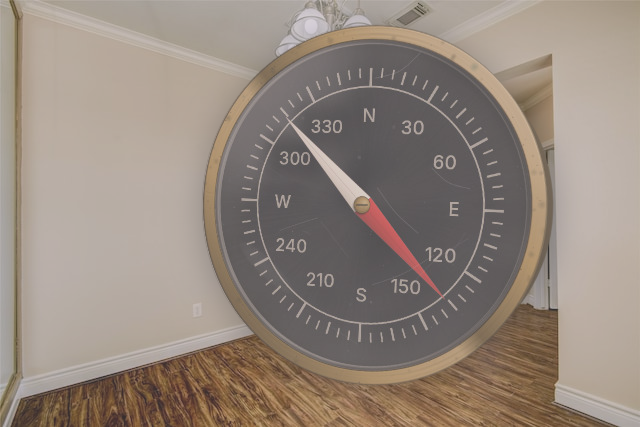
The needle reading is 135 °
